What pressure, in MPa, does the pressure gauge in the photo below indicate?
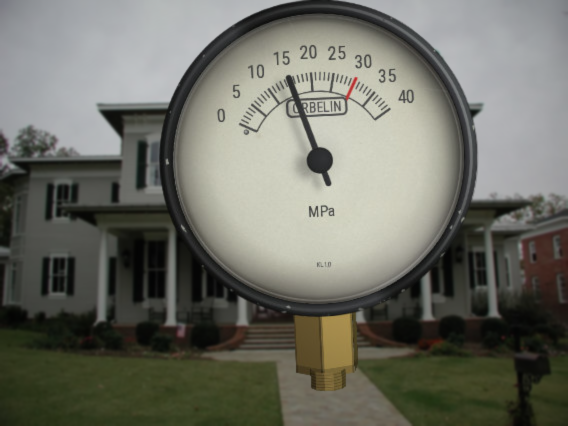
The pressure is 15 MPa
